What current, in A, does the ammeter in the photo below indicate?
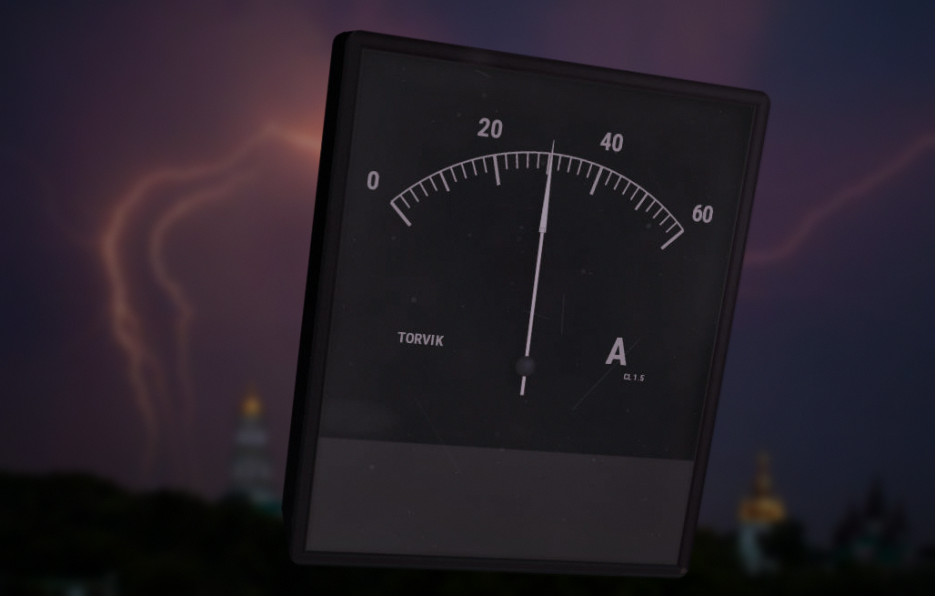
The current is 30 A
